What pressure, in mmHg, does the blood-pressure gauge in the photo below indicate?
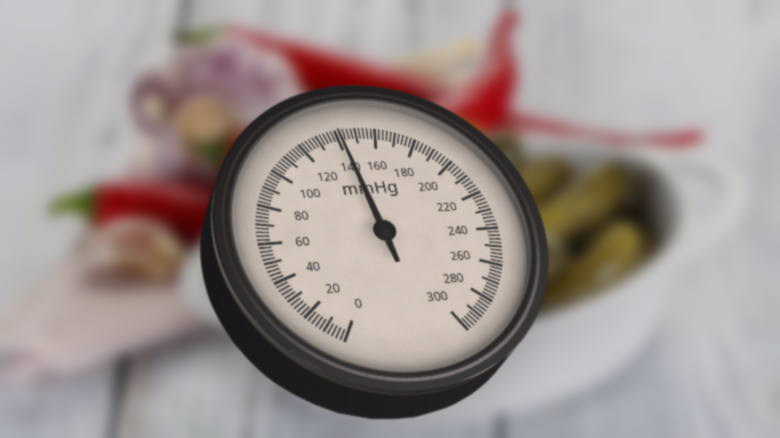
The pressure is 140 mmHg
